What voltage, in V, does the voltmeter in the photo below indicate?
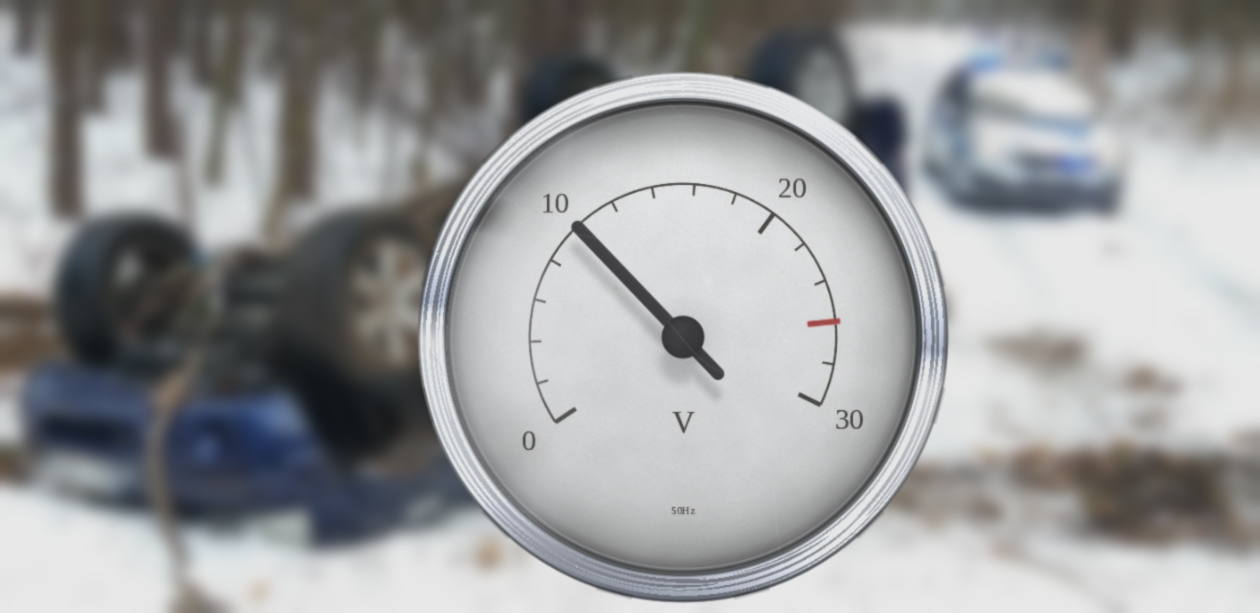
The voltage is 10 V
